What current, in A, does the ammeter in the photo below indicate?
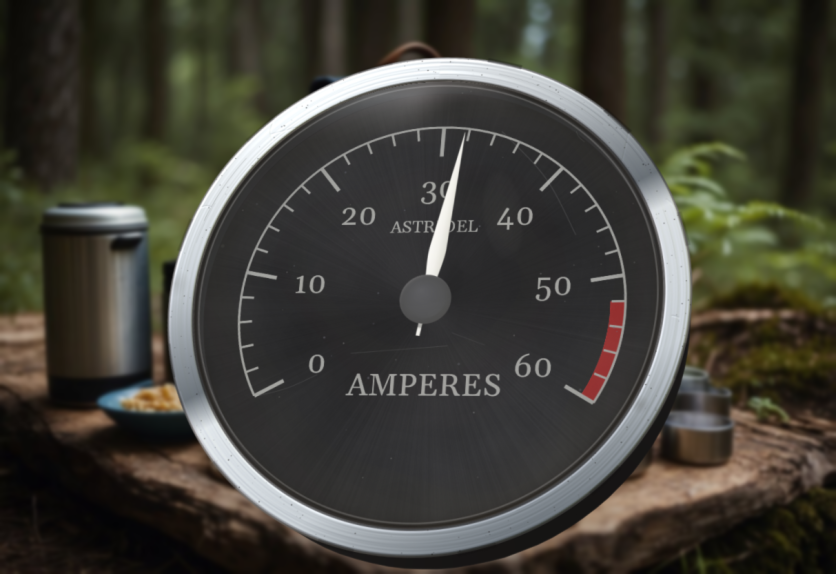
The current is 32 A
